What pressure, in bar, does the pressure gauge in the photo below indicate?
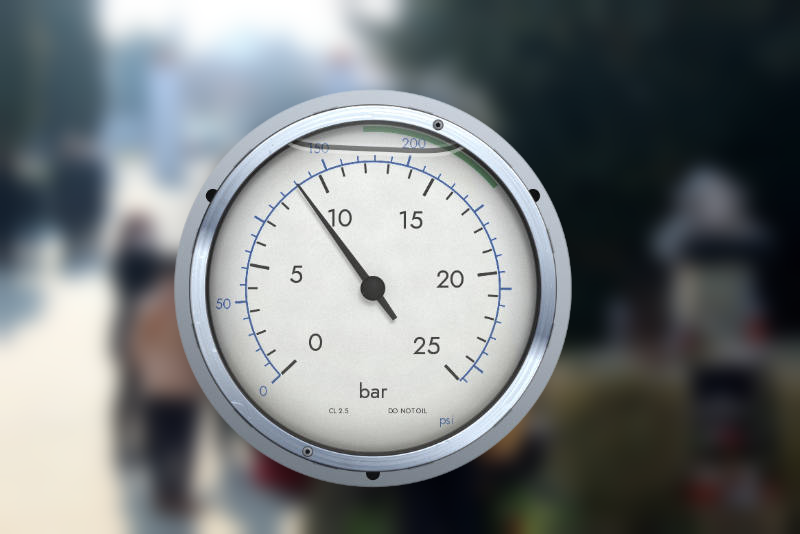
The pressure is 9 bar
